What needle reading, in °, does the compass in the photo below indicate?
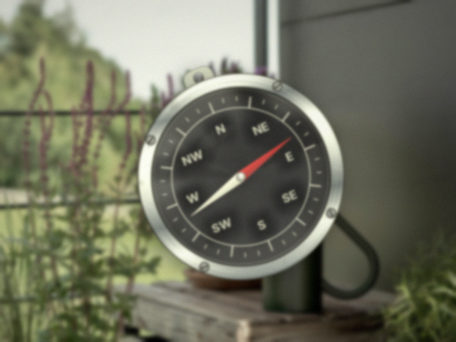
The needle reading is 75 °
